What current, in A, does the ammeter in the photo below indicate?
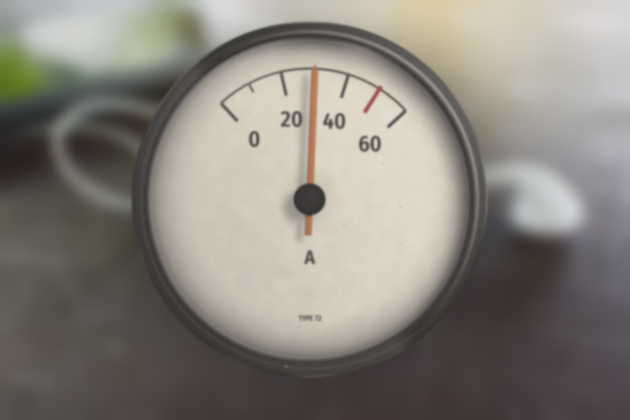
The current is 30 A
